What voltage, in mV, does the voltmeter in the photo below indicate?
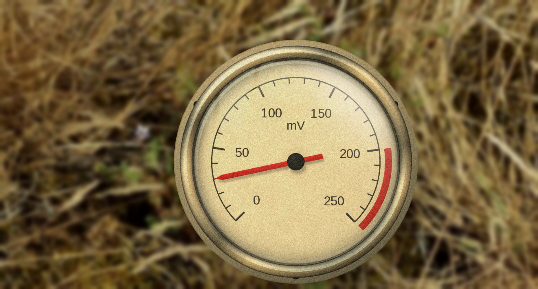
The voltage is 30 mV
